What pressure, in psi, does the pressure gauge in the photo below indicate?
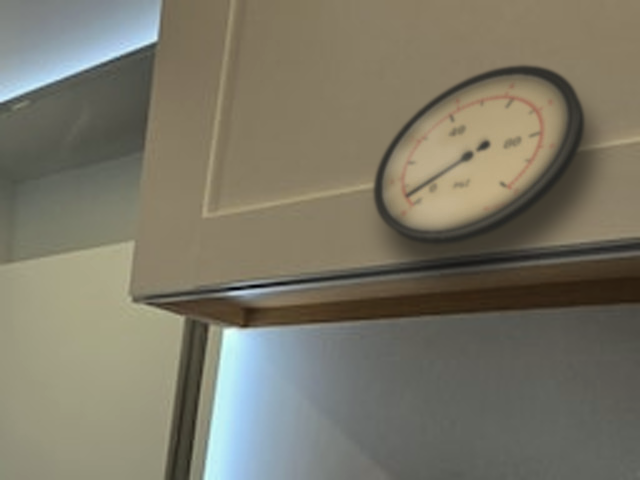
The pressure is 5 psi
